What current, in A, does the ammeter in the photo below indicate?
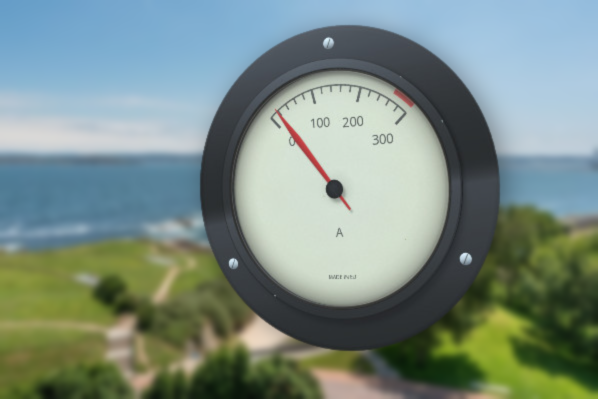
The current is 20 A
